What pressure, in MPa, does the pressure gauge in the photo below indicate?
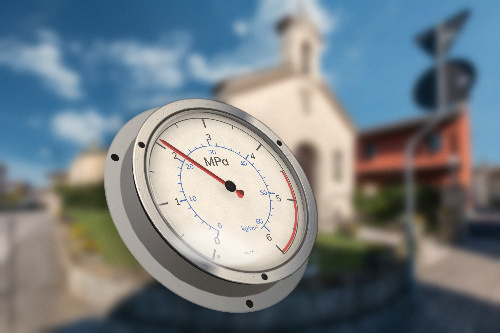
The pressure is 2 MPa
